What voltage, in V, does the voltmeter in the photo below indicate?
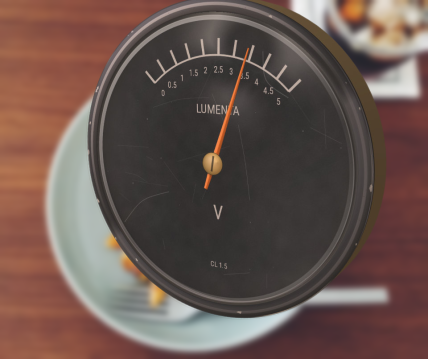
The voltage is 3.5 V
